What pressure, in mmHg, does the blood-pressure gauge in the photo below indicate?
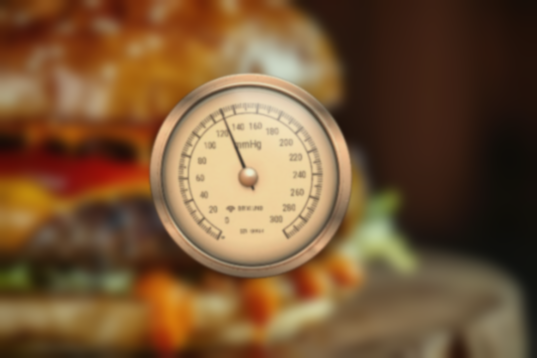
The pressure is 130 mmHg
